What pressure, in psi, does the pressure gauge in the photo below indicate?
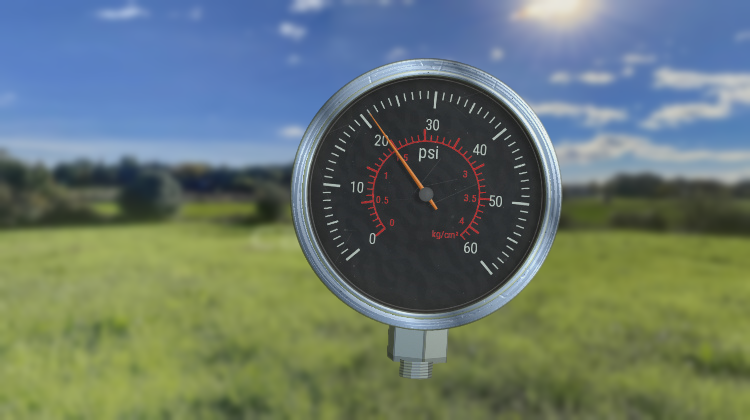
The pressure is 21 psi
